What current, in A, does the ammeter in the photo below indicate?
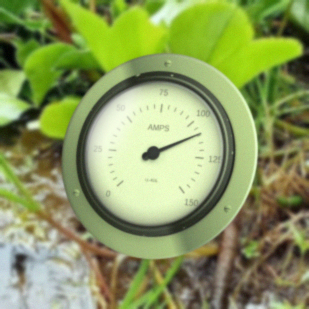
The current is 110 A
